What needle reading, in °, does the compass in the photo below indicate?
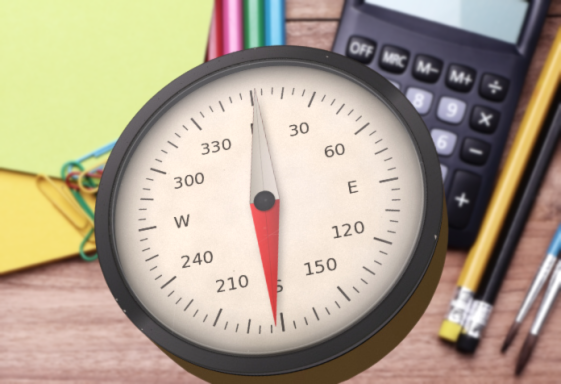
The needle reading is 182.5 °
